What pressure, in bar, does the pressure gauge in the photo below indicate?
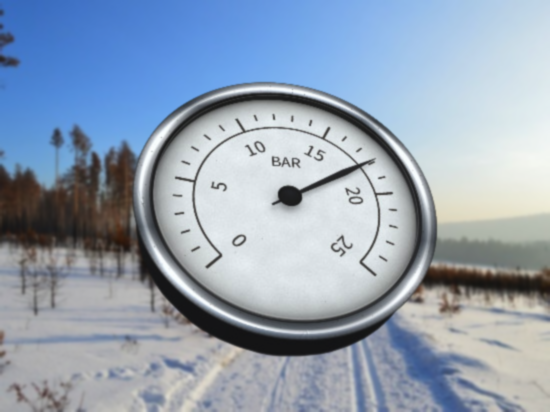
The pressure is 18 bar
